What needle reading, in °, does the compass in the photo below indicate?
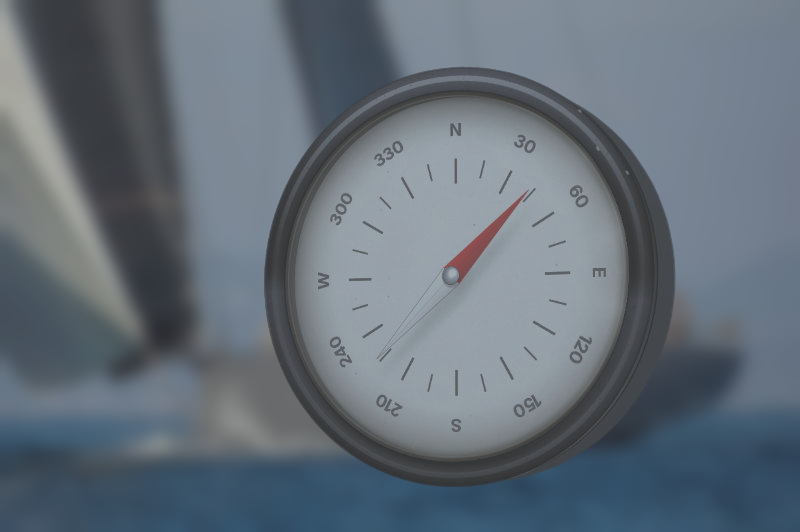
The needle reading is 45 °
